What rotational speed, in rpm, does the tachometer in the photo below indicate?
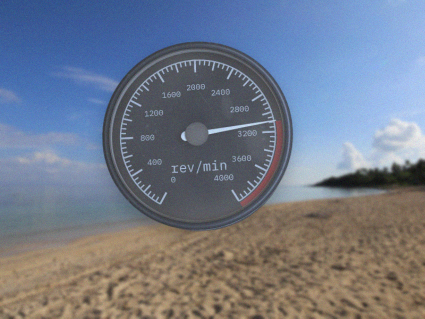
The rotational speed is 3100 rpm
